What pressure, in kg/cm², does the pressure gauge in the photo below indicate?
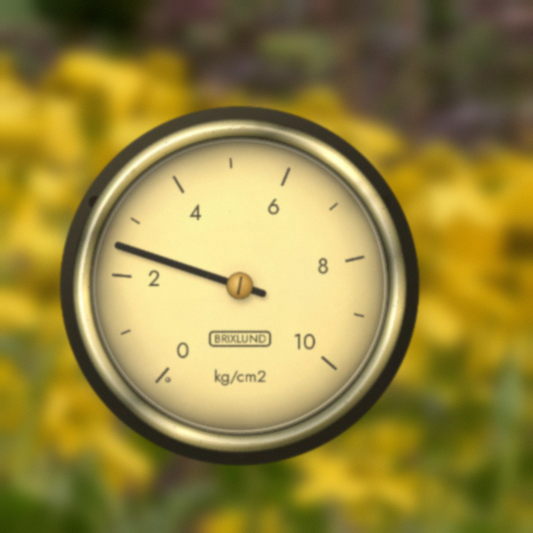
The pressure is 2.5 kg/cm²
